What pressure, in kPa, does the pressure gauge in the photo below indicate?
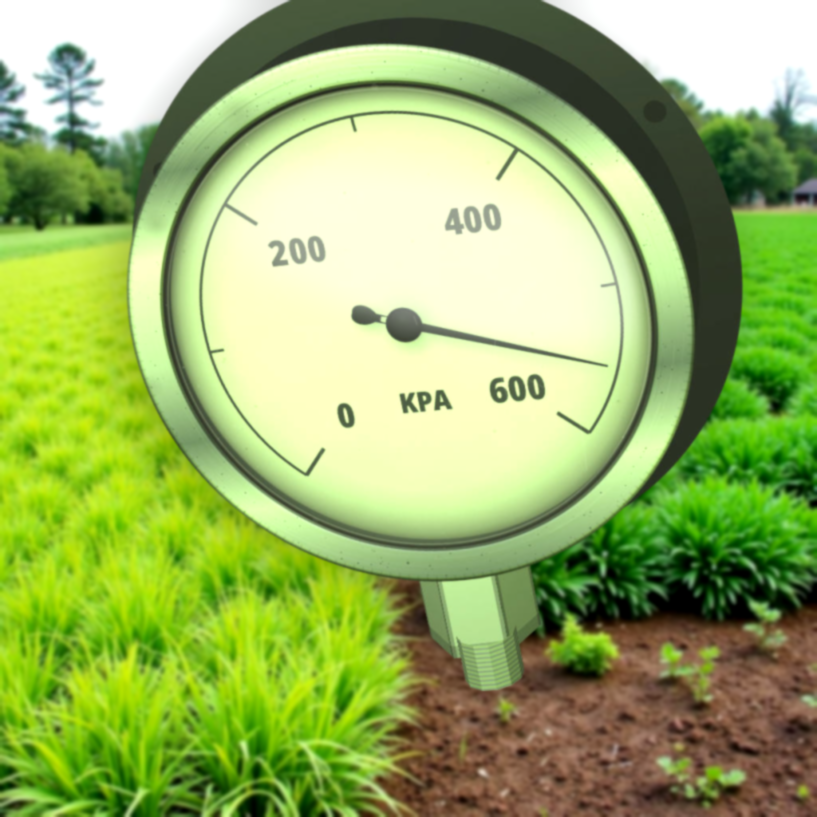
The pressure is 550 kPa
